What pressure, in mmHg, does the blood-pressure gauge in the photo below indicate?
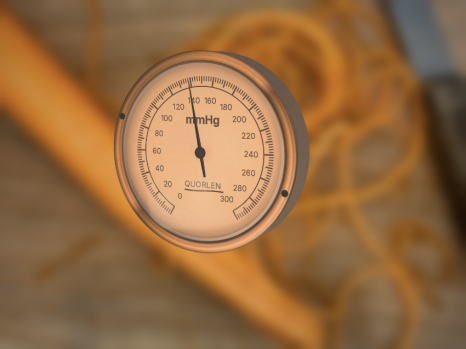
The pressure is 140 mmHg
